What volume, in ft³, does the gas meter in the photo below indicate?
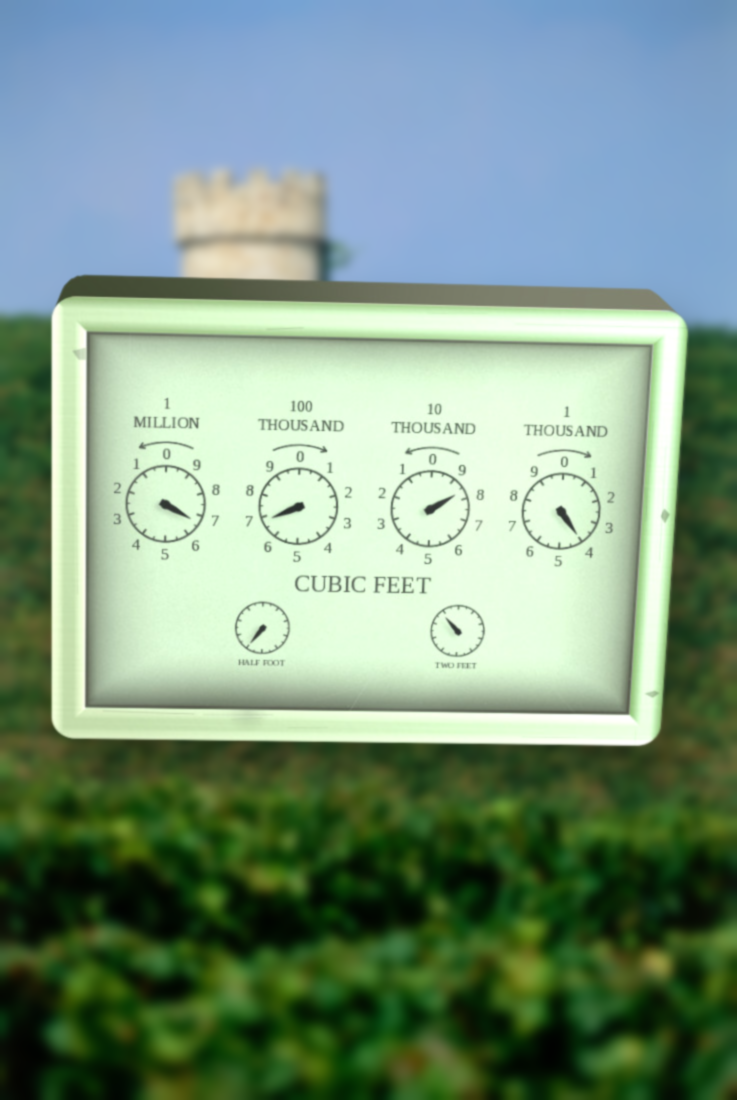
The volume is 668400 ft³
